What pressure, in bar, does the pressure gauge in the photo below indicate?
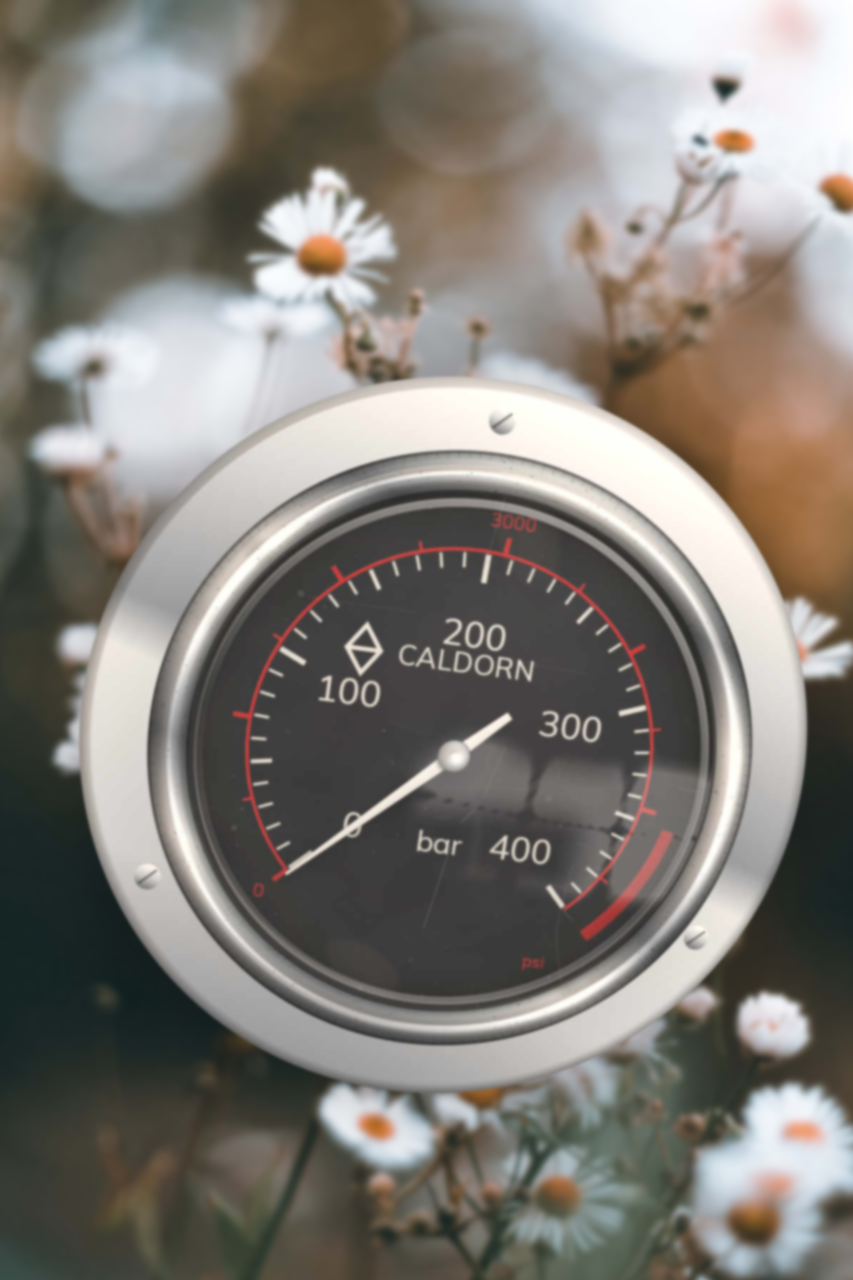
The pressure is 0 bar
